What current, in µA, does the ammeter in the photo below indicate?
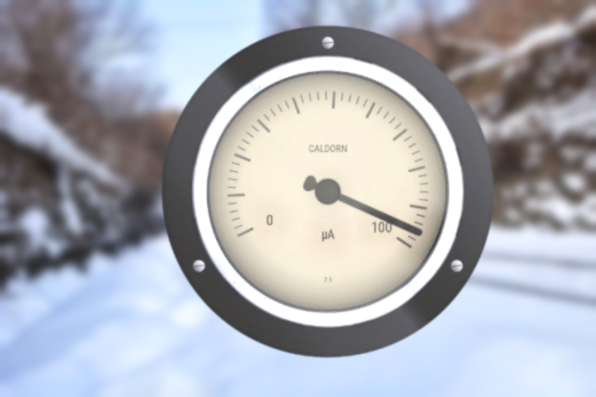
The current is 96 µA
